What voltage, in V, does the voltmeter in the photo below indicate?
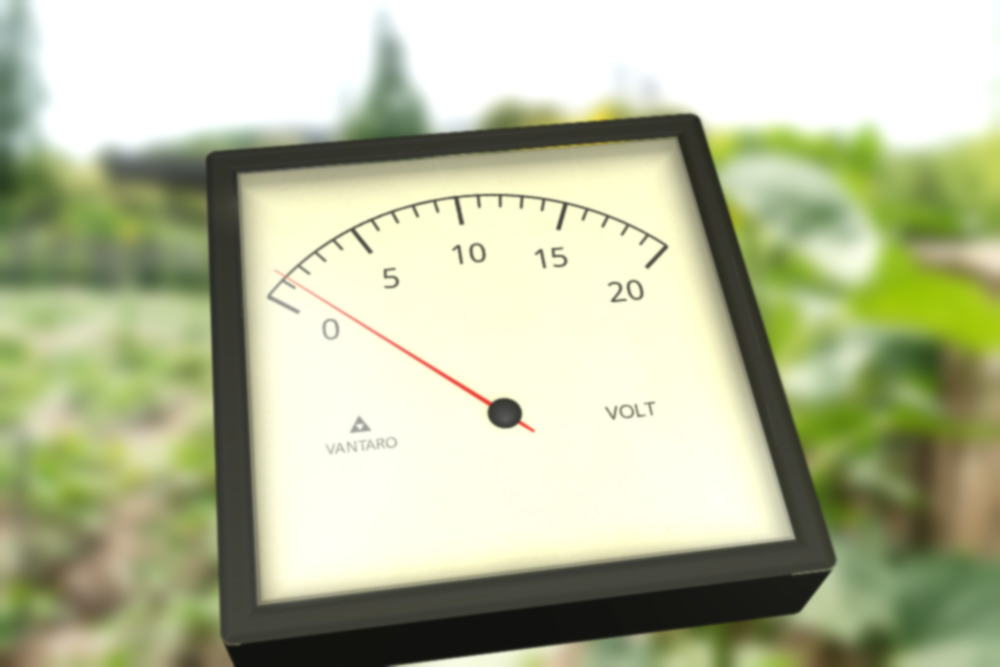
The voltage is 1 V
